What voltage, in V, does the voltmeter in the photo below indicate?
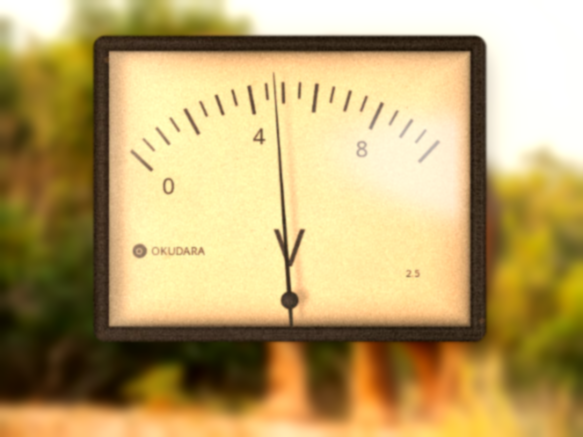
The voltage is 4.75 V
